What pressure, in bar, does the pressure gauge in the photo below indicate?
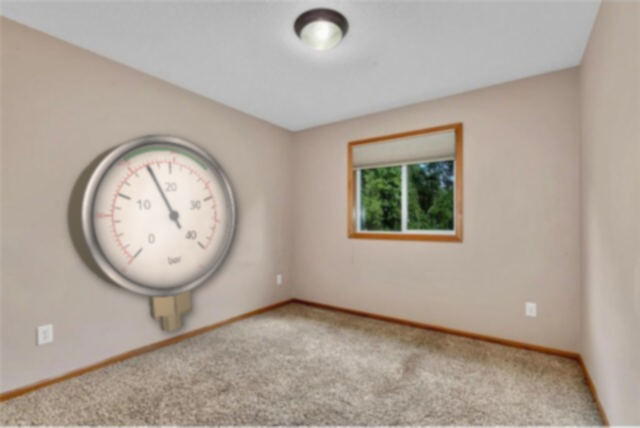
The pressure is 16 bar
